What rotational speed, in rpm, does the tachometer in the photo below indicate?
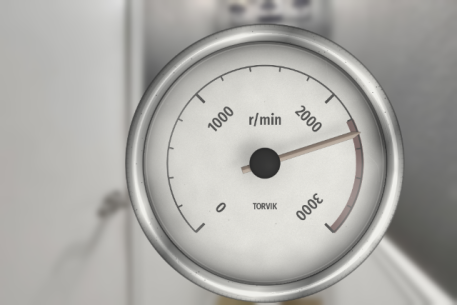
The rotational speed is 2300 rpm
